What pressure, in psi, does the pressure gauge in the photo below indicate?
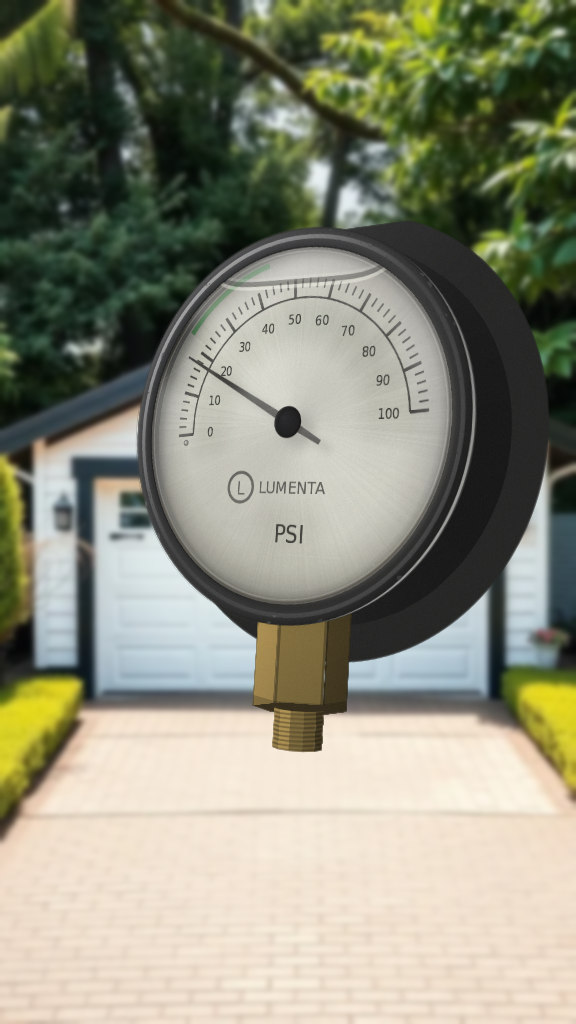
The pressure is 18 psi
